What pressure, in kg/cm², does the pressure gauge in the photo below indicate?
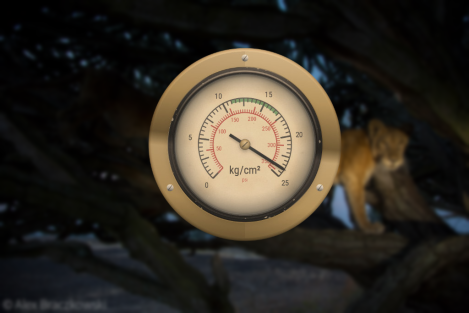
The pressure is 24 kg/cm²
